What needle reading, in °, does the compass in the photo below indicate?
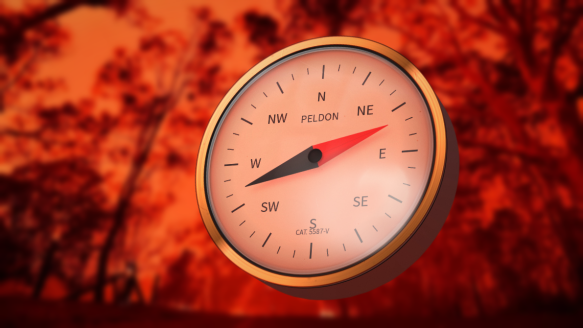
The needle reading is 70 °
